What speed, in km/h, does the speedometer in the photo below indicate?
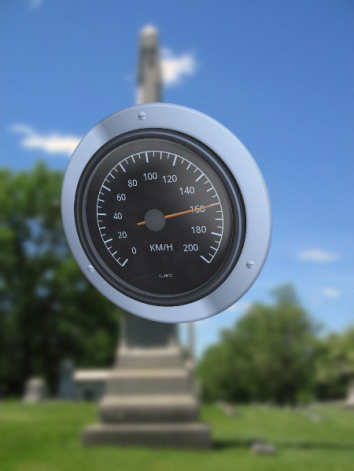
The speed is 160 km/h
